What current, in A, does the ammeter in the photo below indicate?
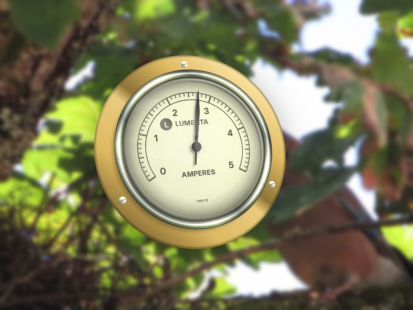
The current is 2.7 A
